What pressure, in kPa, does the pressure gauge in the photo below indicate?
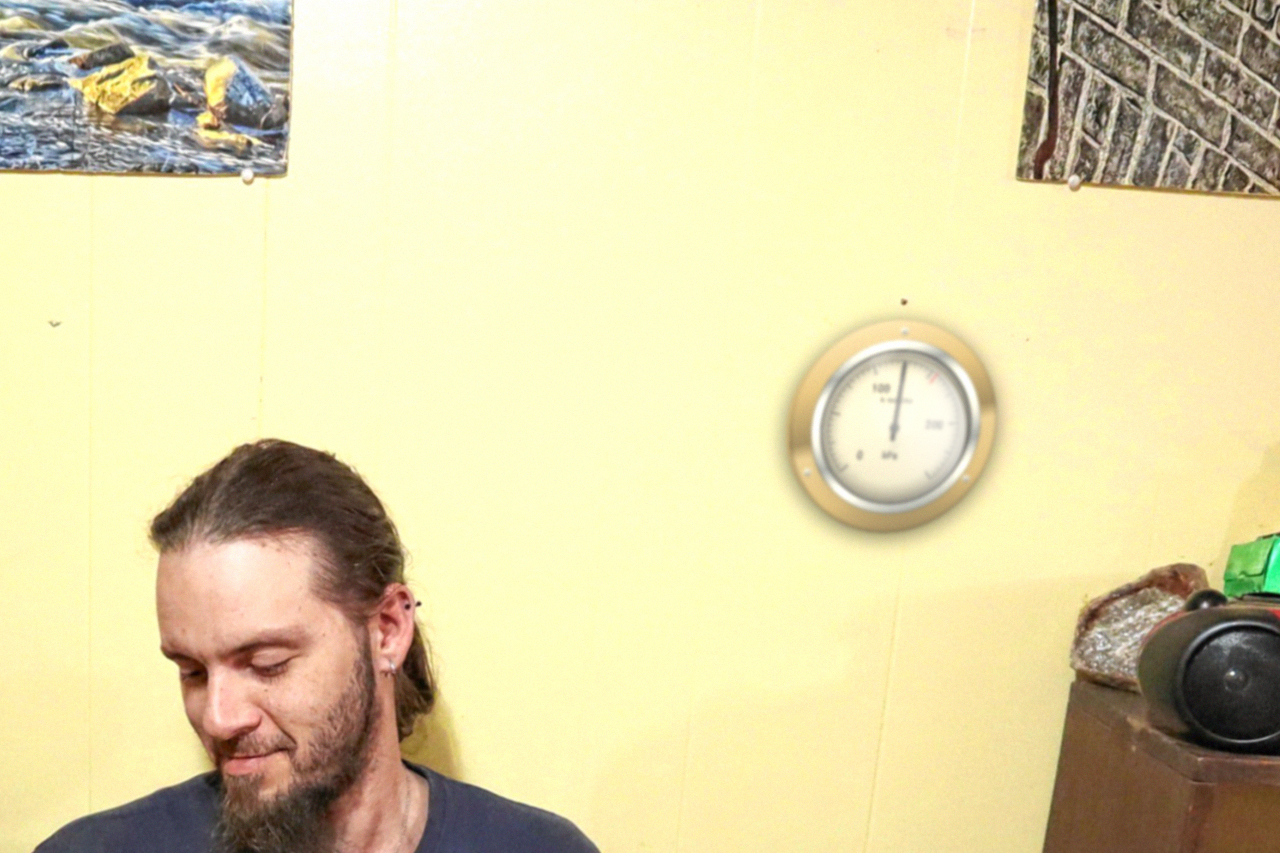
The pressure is 125 kPa
